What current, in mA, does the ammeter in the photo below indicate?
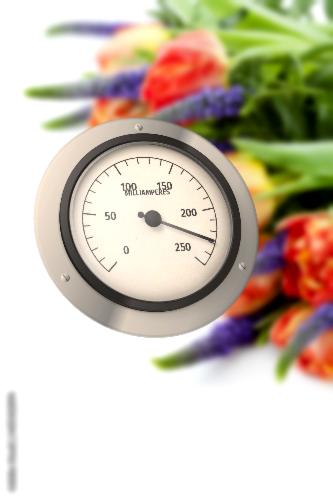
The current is 230 mA
